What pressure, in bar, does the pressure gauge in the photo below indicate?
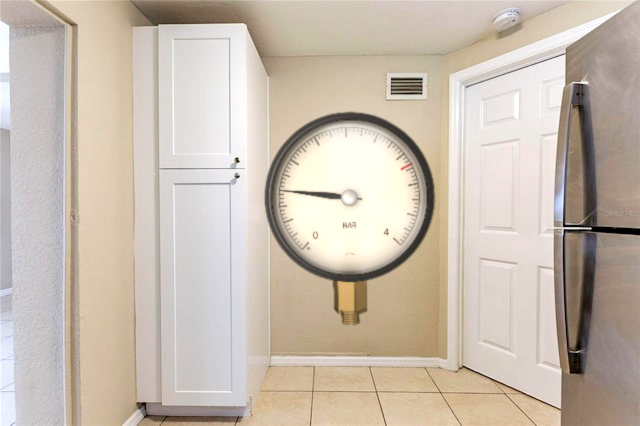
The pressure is 0.8 bar
